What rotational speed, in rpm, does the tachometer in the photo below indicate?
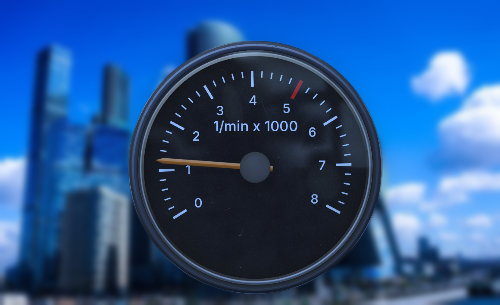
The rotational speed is 1200 rpm
